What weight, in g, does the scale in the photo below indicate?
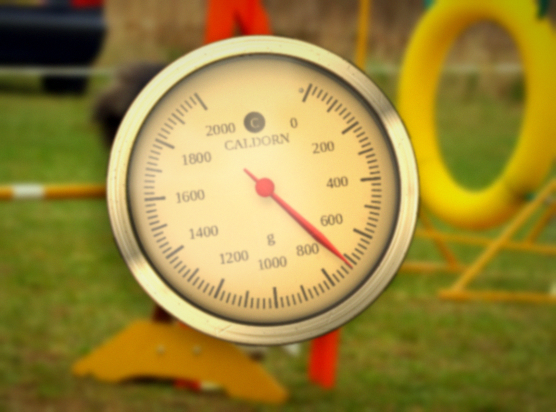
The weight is 720 g
